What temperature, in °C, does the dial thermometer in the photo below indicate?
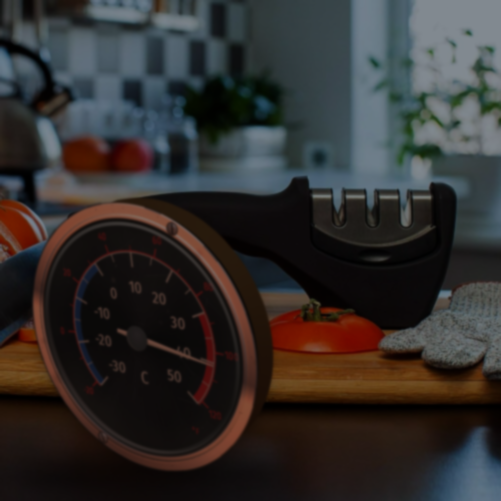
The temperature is 40 °C
